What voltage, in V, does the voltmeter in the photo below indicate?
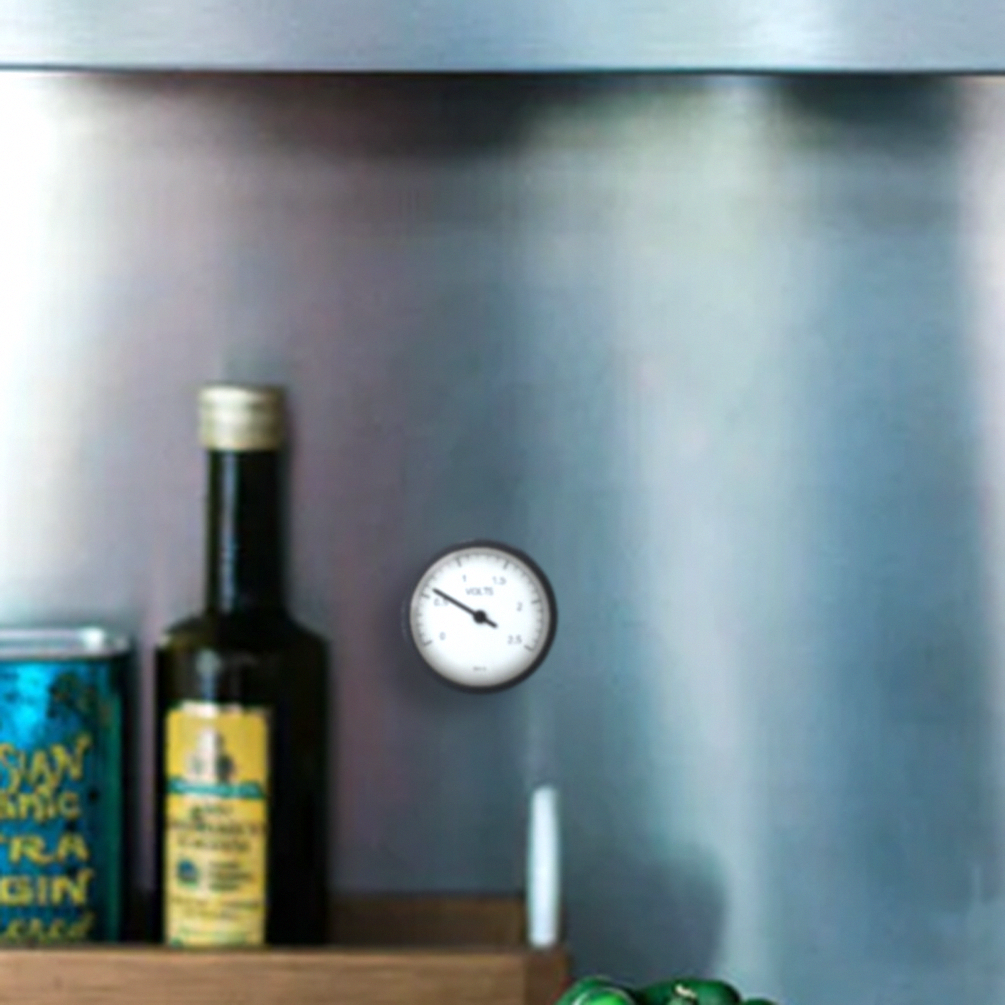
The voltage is 0.6 V
